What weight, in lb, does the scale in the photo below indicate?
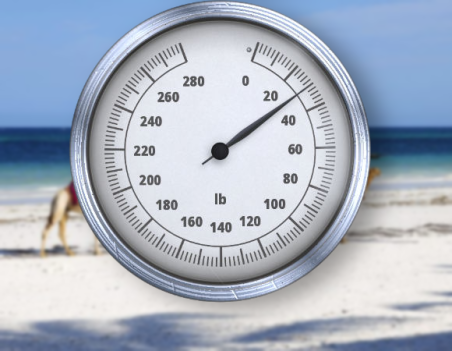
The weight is 30 lb
